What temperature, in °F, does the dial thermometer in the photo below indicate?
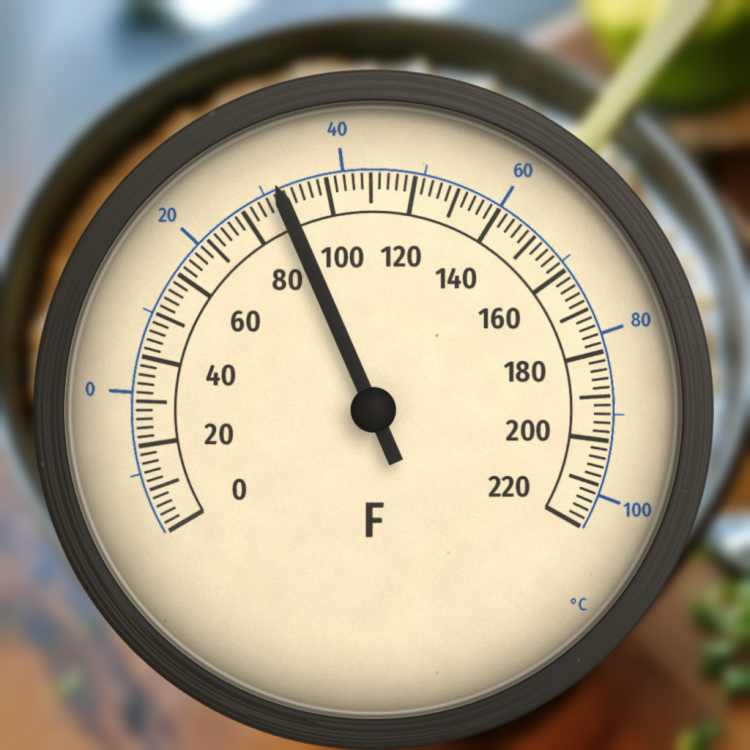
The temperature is 89 °F
